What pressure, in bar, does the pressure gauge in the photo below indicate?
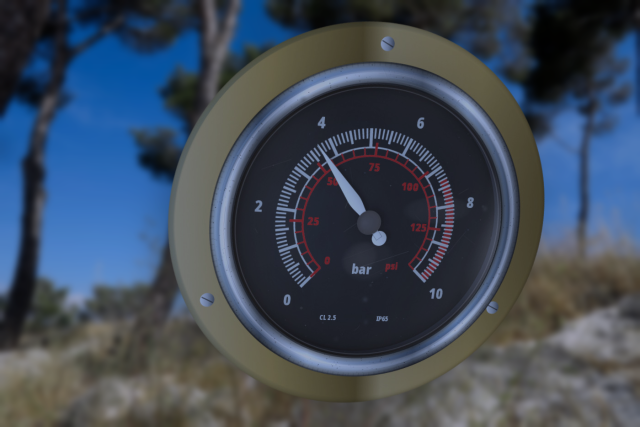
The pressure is 3.7 bar
